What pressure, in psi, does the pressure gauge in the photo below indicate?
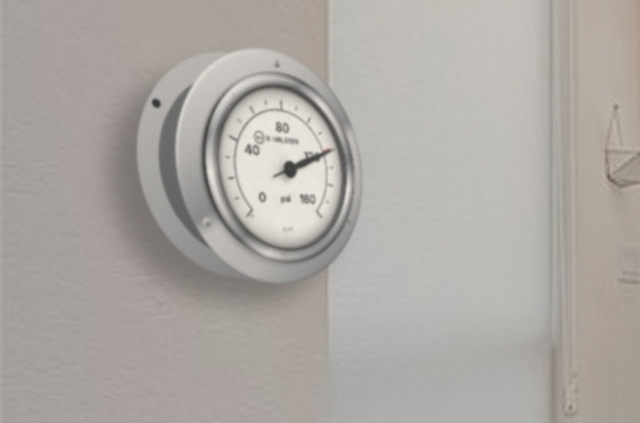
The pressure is 120 psi
